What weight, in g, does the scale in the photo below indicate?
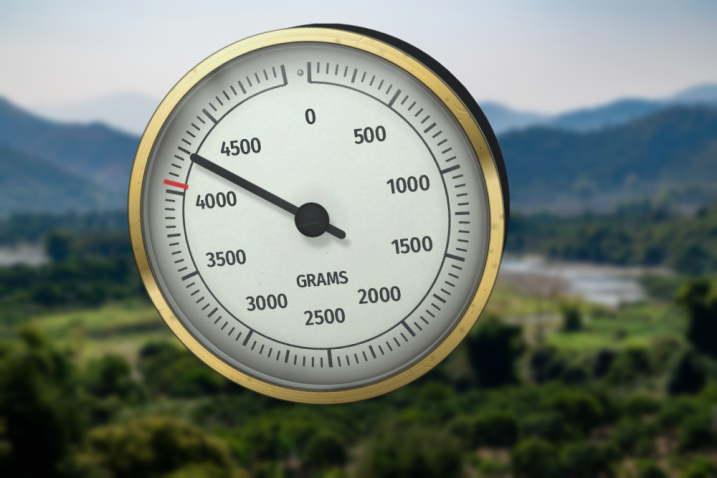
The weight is 4250 g
